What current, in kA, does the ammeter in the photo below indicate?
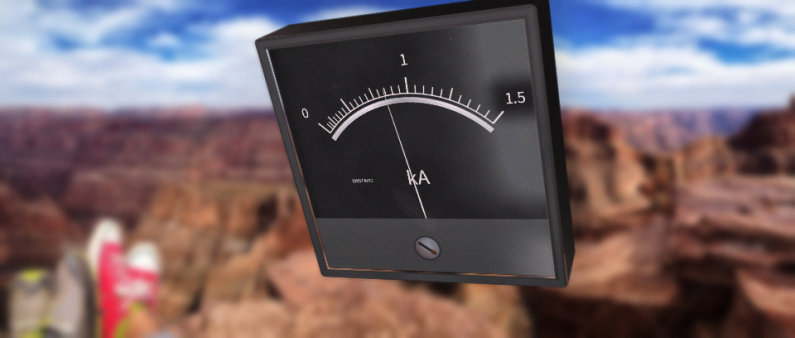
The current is 0.85 kA
